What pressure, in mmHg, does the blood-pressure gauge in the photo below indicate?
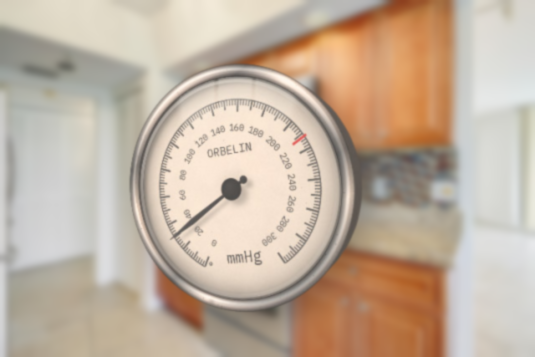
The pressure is 30 mmHg
